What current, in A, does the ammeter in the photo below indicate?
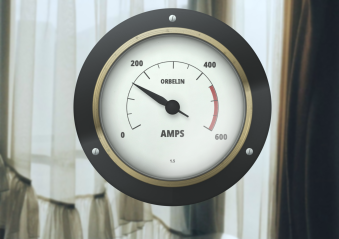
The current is 150 A
